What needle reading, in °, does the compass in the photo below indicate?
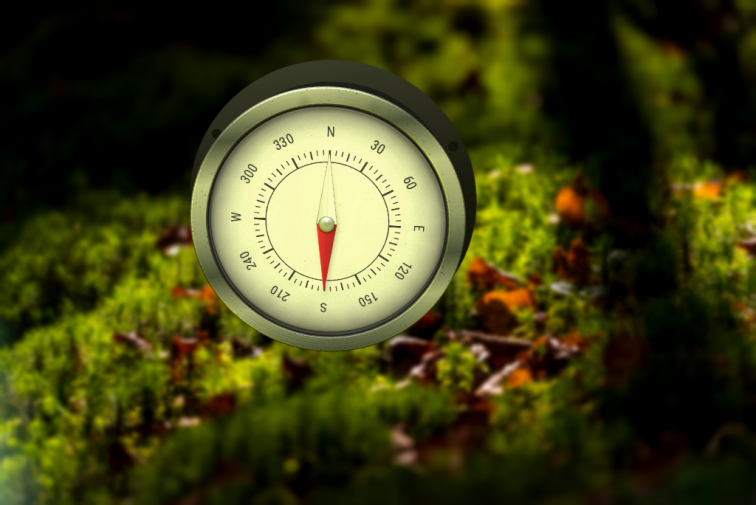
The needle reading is 180 °
